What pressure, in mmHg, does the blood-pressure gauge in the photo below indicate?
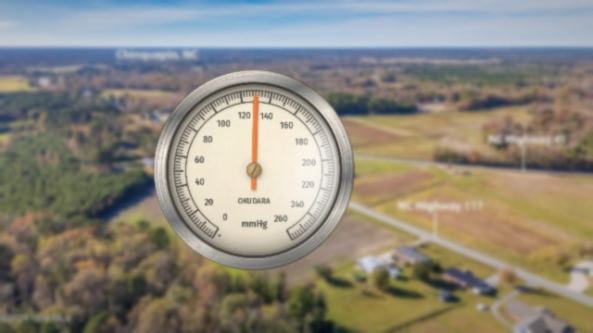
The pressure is 130 mmHg
